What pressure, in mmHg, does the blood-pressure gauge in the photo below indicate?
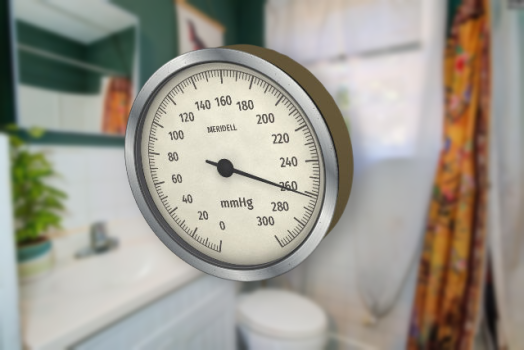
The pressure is 260 mmHg
